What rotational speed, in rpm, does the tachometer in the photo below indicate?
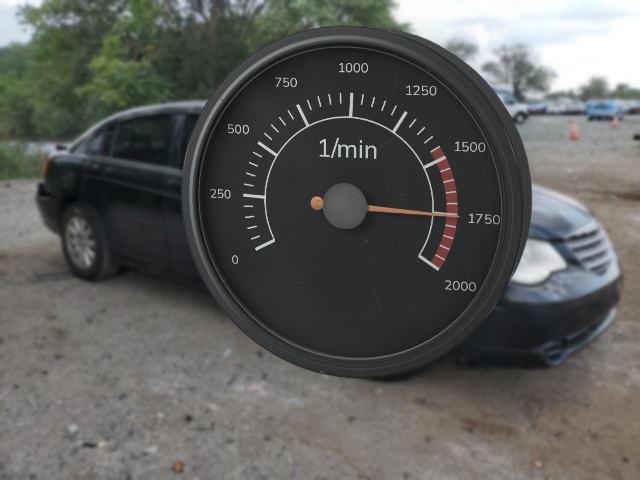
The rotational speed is 1750 rpm
